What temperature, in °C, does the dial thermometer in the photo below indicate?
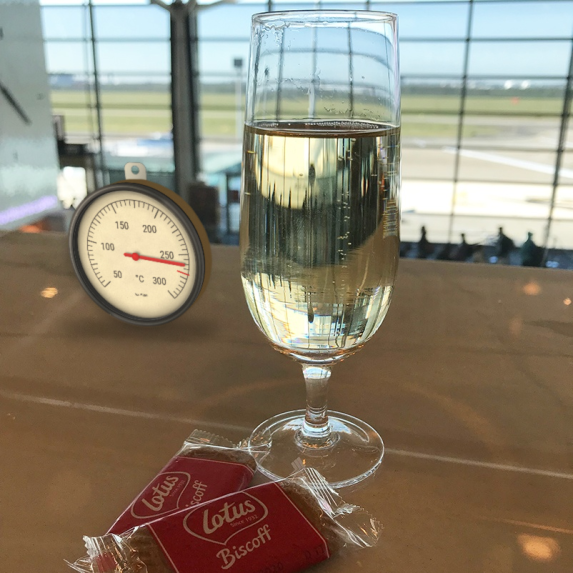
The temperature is 260 °C
